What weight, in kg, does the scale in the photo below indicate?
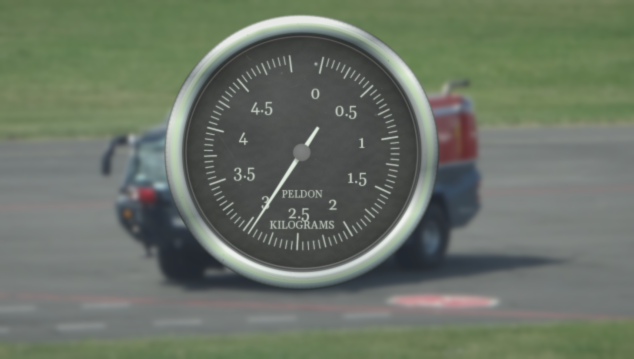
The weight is 2.95 kg
